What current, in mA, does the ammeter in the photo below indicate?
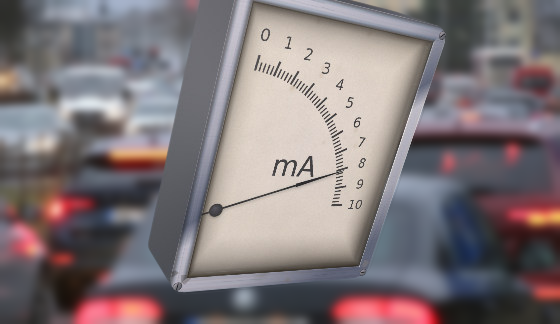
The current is 8 mA
